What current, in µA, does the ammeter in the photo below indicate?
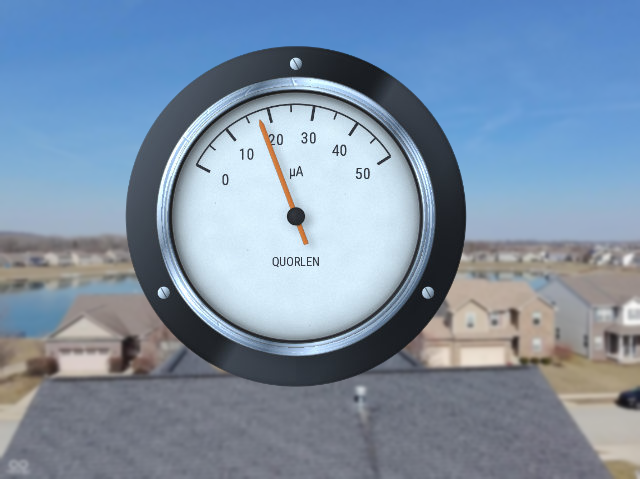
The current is 17.5 µA
